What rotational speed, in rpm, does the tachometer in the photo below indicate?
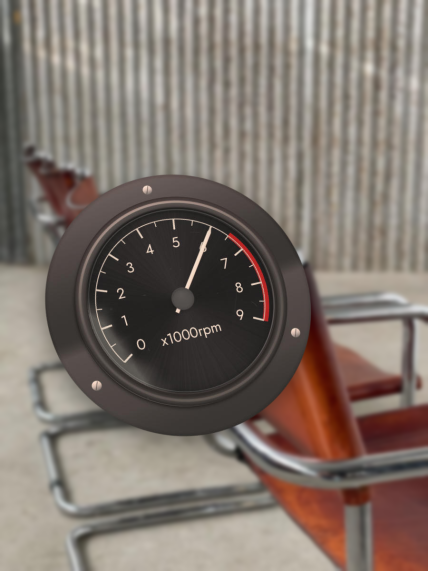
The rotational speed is 6000 rpm
